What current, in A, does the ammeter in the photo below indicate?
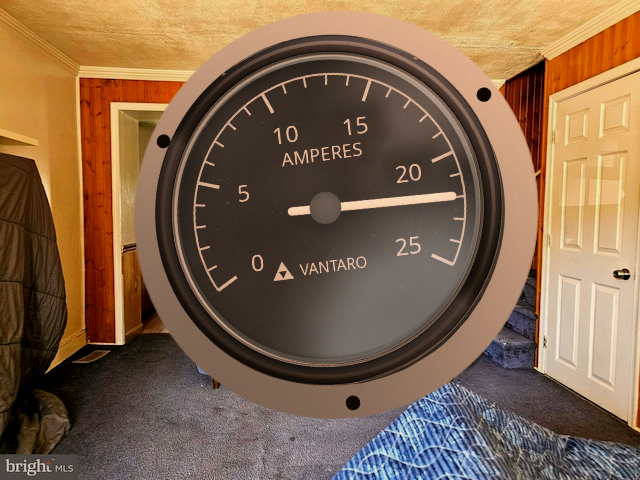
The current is 22 A
